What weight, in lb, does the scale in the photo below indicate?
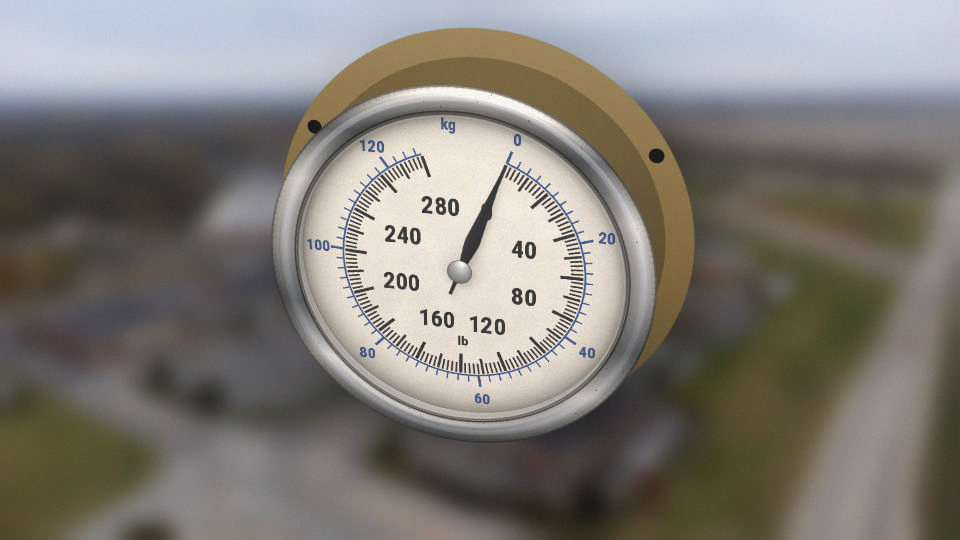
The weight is 0 lb
